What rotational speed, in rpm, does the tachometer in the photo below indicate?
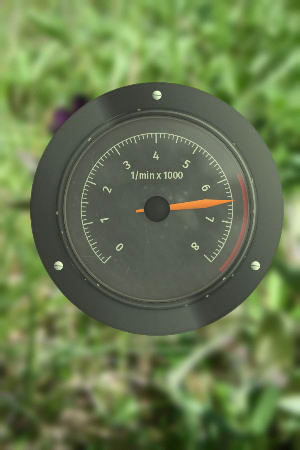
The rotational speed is 6500 rpm
